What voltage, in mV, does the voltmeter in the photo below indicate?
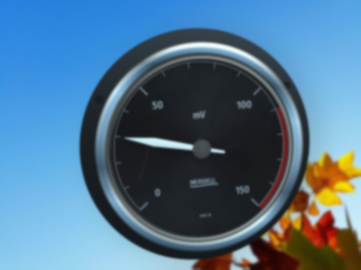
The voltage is 30 mV
